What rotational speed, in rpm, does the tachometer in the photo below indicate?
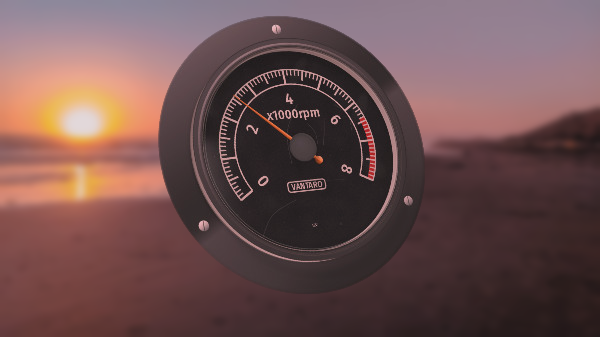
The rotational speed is 2500 rpm
